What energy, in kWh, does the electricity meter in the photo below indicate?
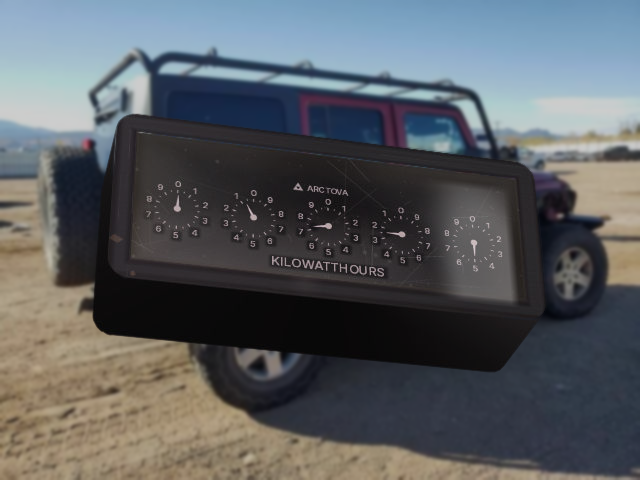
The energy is 725 kWh
